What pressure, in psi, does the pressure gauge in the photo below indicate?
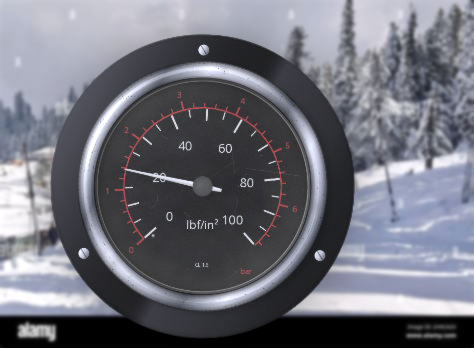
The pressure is 20 psi
